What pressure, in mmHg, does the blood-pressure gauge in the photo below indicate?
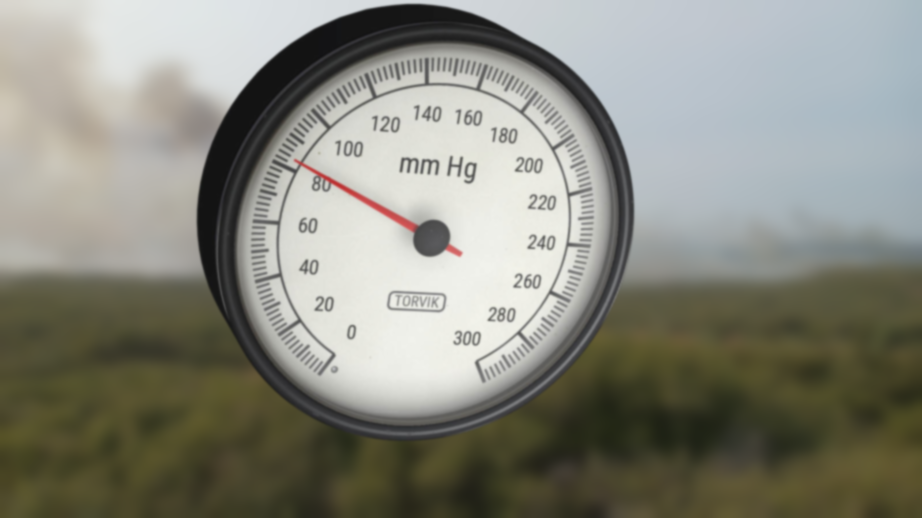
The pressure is 84 mmHg
